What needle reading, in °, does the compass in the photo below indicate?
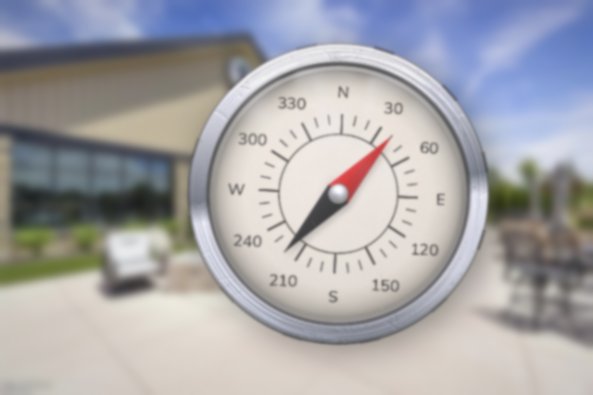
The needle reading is 40 °
